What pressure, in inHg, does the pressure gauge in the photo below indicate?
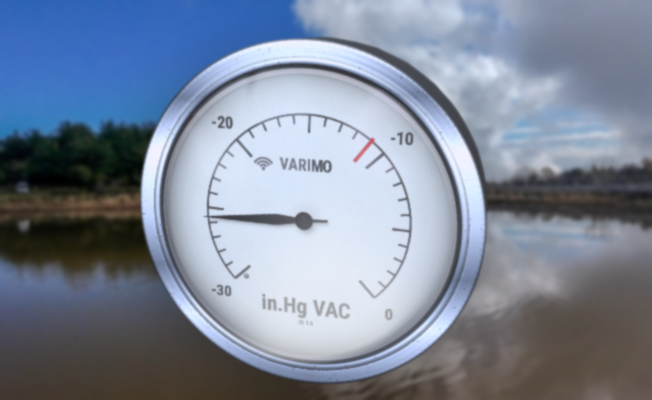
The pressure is -25.5 inHg
